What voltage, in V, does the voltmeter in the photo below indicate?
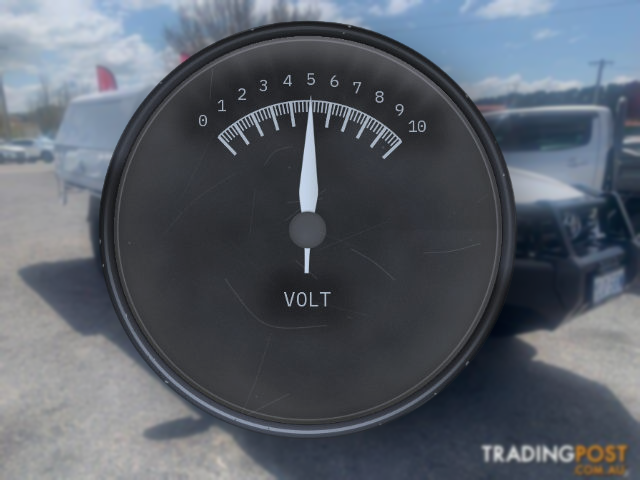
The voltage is 5 V
